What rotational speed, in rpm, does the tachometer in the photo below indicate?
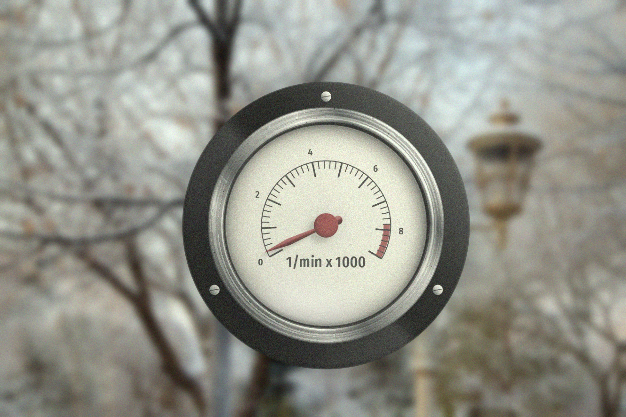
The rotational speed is 200 rpm
